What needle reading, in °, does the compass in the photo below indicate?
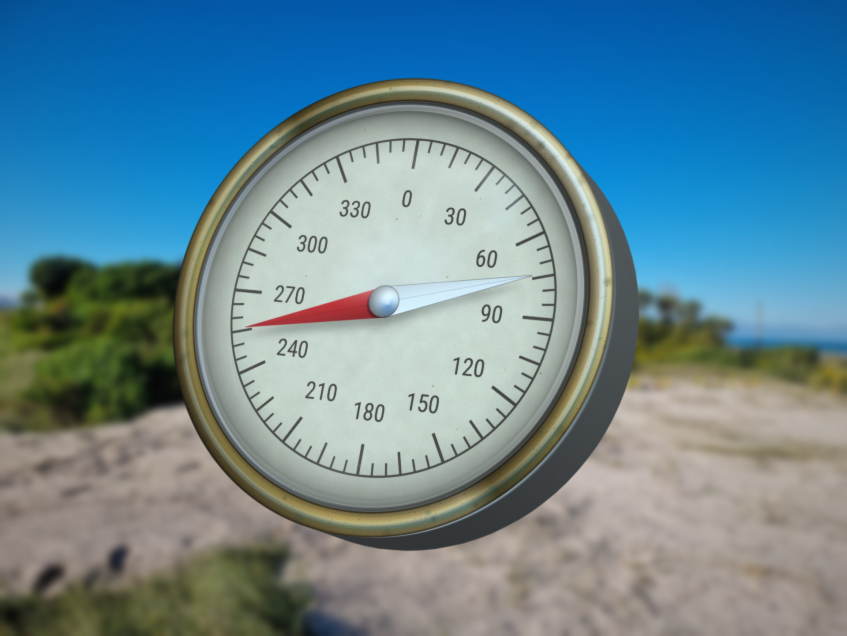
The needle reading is 255 °
